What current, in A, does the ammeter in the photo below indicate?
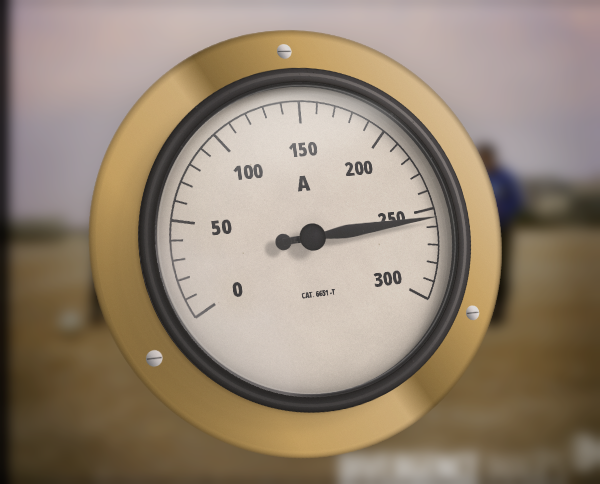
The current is 255 A
